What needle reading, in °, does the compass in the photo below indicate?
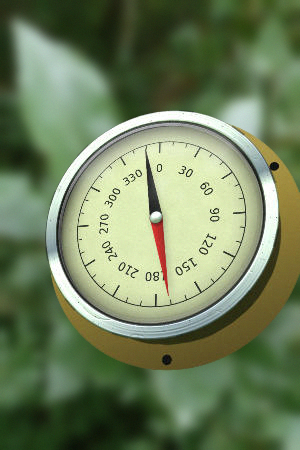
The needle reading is 170 °
